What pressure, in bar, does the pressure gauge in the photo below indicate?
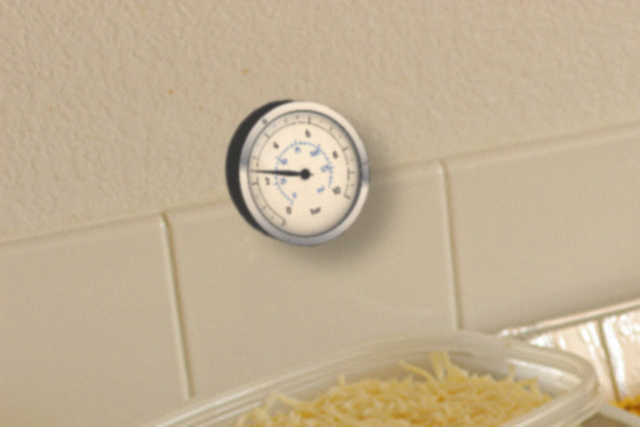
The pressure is 2.5 bar
